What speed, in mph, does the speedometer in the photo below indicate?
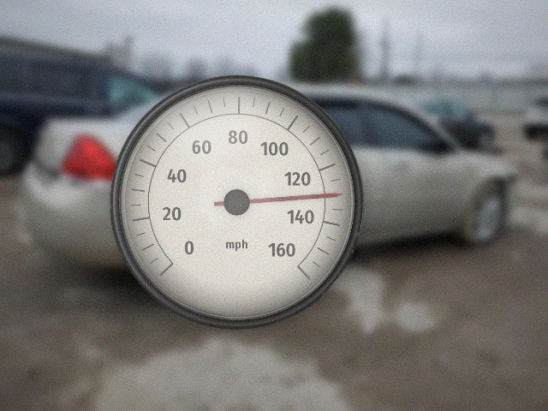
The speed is 130 mph
